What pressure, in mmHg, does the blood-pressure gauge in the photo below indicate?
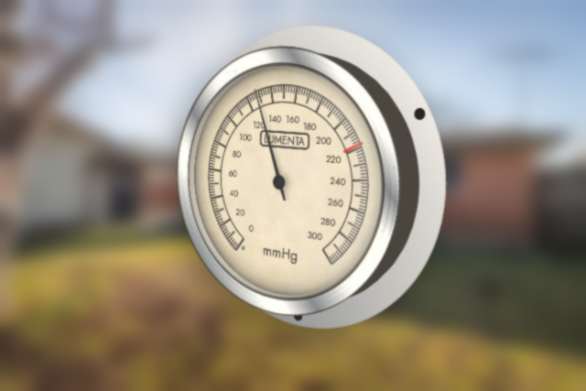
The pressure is 130 mmHg
